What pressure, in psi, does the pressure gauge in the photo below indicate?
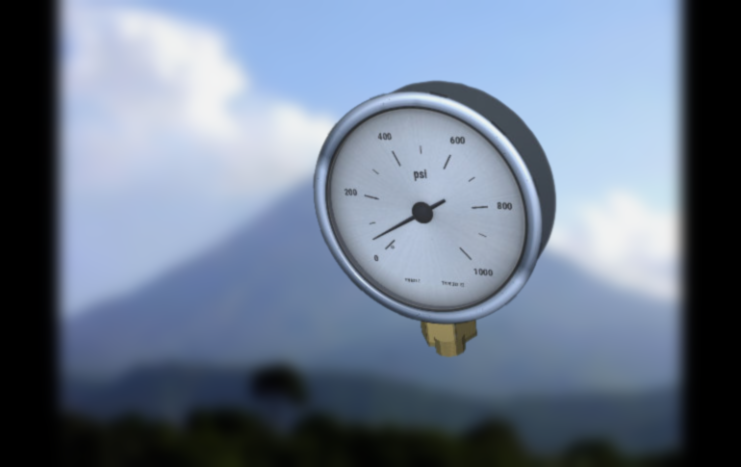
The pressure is 50 psi
